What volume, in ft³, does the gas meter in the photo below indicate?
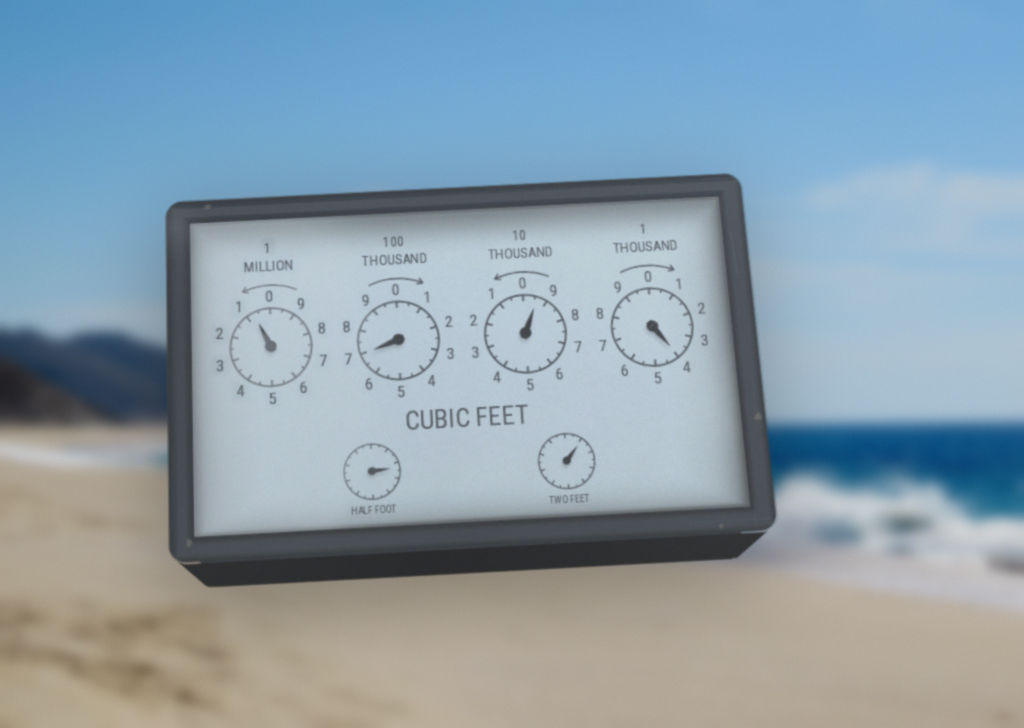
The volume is 69400 ft³
